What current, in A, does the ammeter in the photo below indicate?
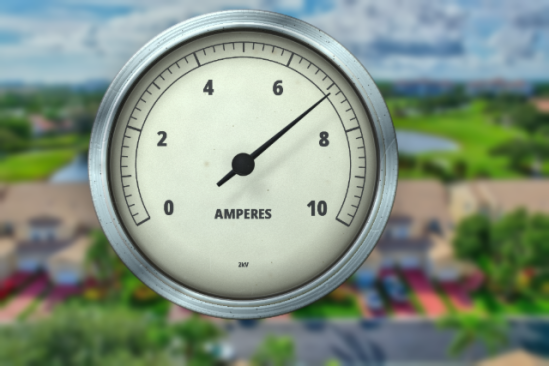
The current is 7.1 A
